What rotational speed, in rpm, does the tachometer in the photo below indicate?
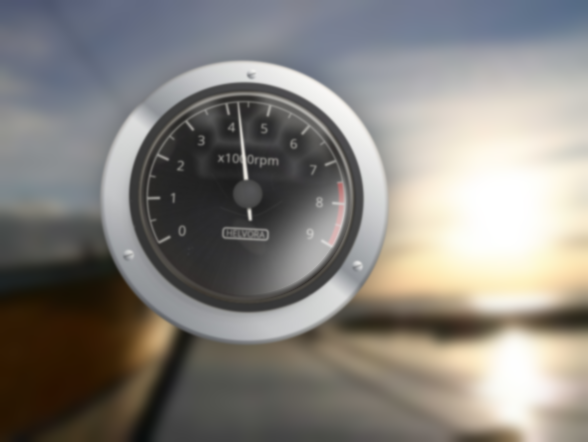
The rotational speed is 4250 rpm
